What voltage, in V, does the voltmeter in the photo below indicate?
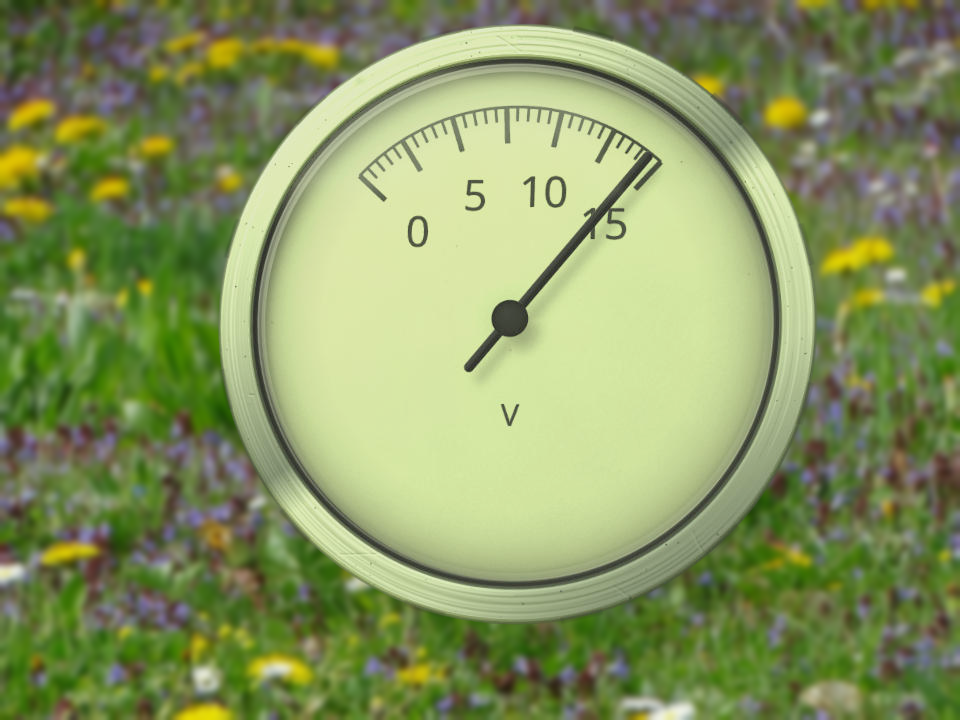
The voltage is 14.5 V
